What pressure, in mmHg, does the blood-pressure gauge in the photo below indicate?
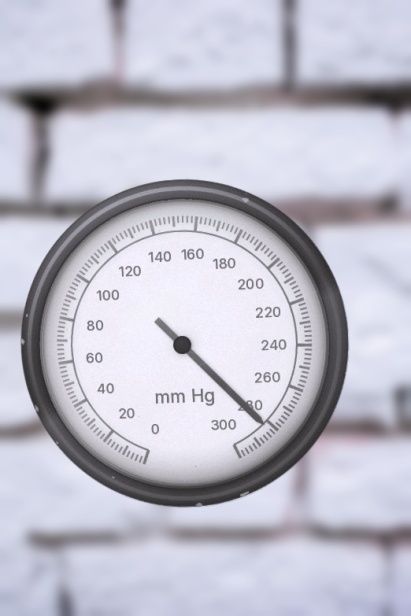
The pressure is 282 mmHg
